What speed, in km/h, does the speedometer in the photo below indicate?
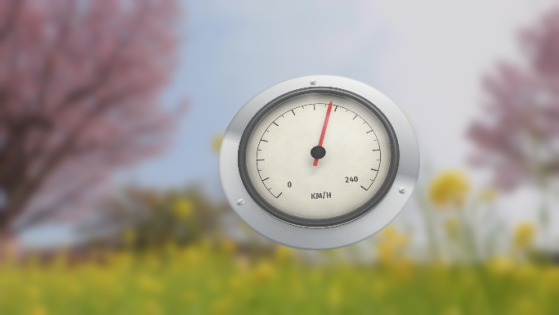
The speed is 135 km/h
